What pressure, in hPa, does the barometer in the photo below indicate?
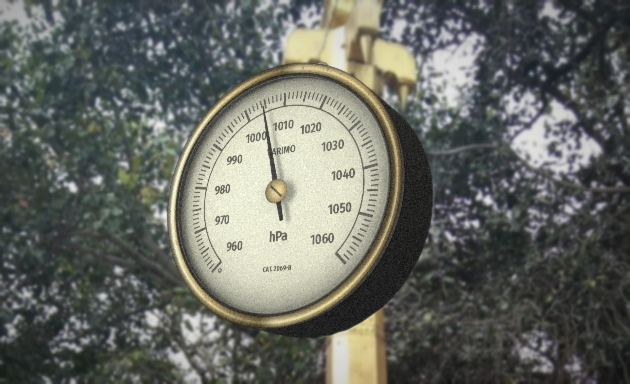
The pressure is 1005 hPa
